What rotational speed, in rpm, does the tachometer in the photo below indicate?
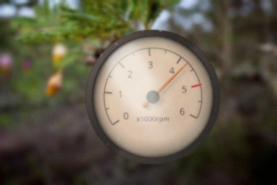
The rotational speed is 4250 rpm
